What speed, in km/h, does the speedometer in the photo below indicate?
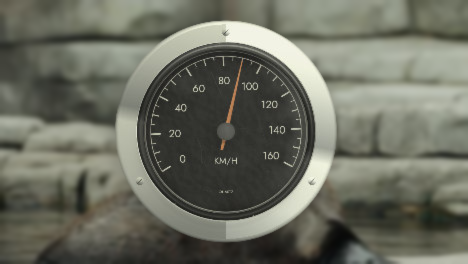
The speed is 90 km/h
